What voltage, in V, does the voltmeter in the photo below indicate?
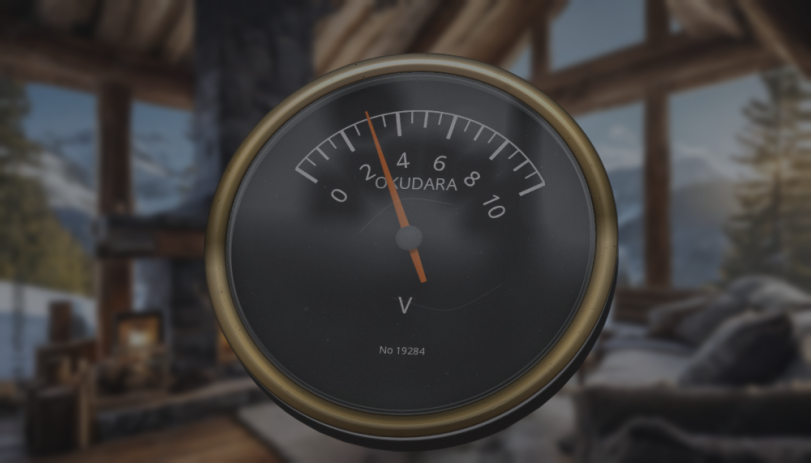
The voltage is 3 V
